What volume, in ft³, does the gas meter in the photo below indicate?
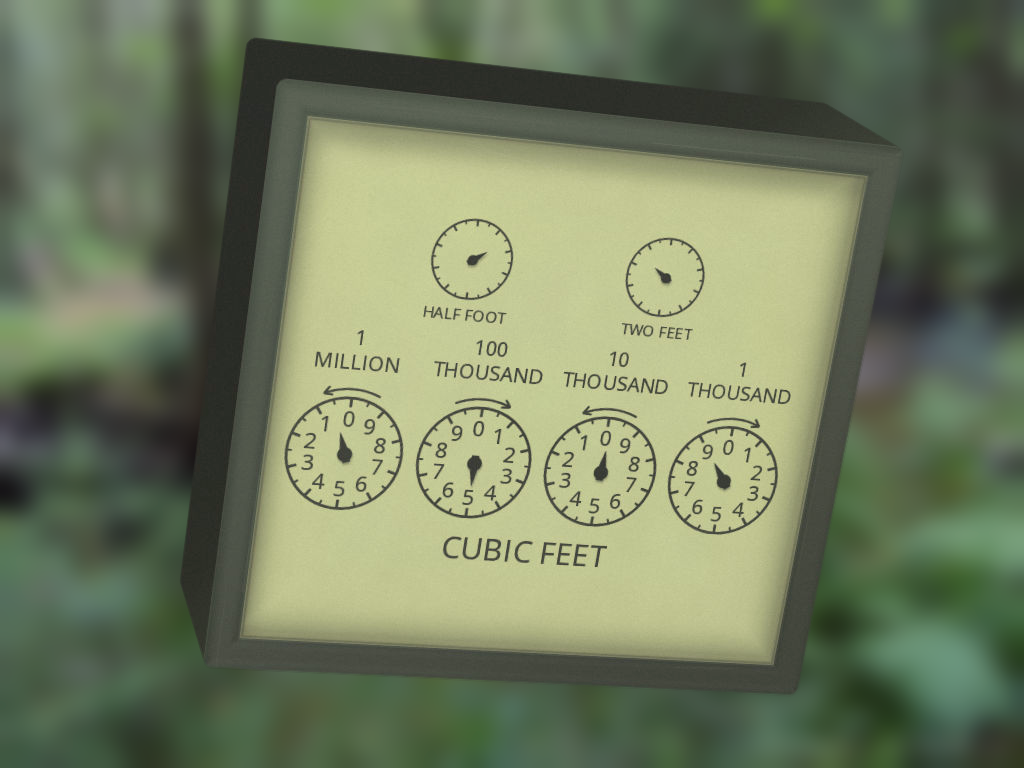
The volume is 49900 ft³
